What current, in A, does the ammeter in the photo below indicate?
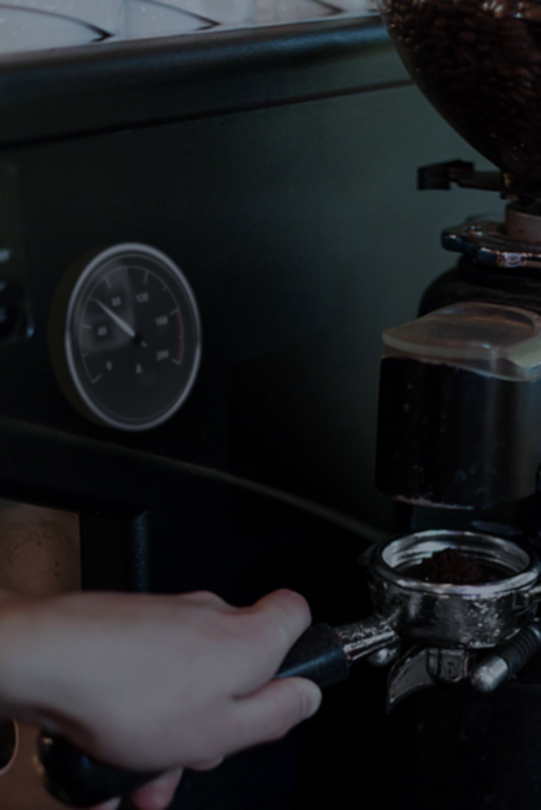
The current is 60 A
